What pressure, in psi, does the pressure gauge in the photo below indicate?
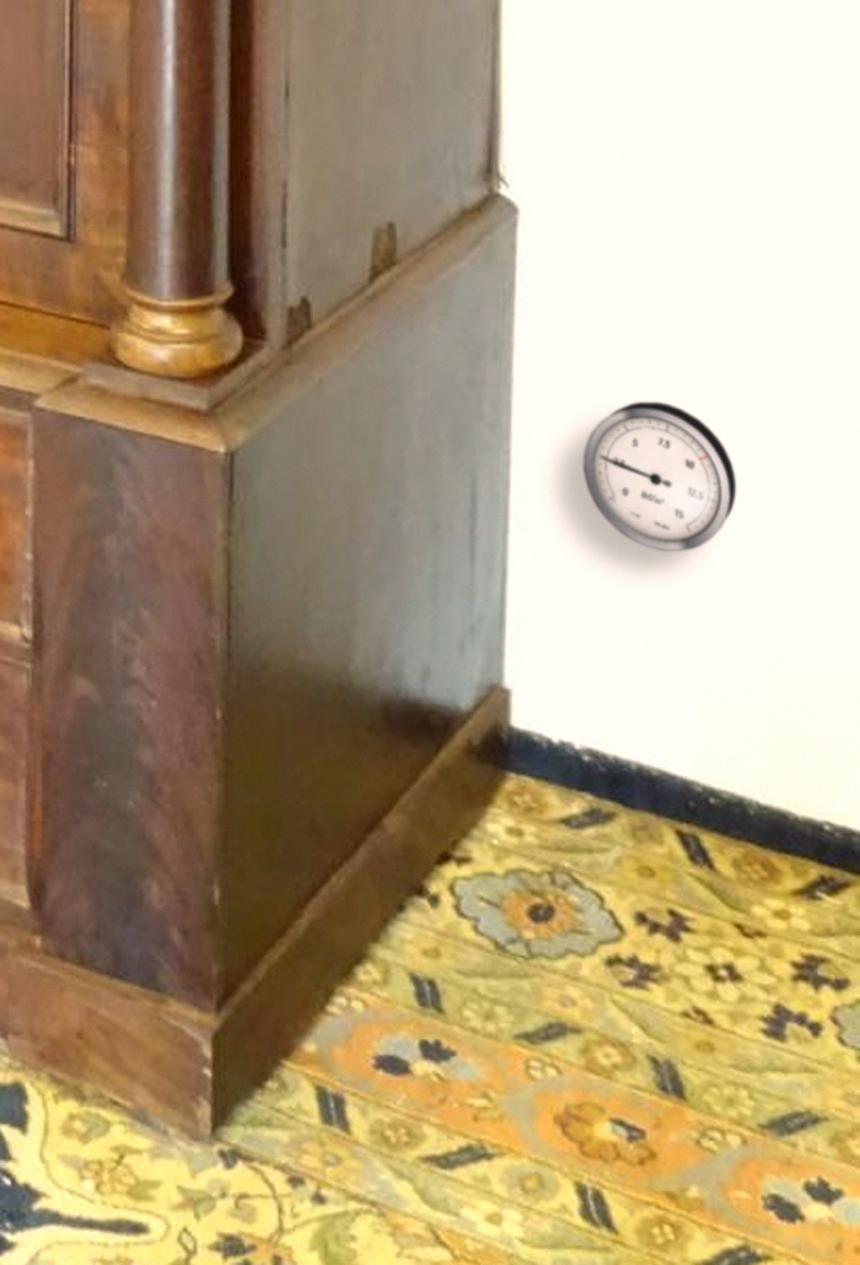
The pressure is 2.5 psi
